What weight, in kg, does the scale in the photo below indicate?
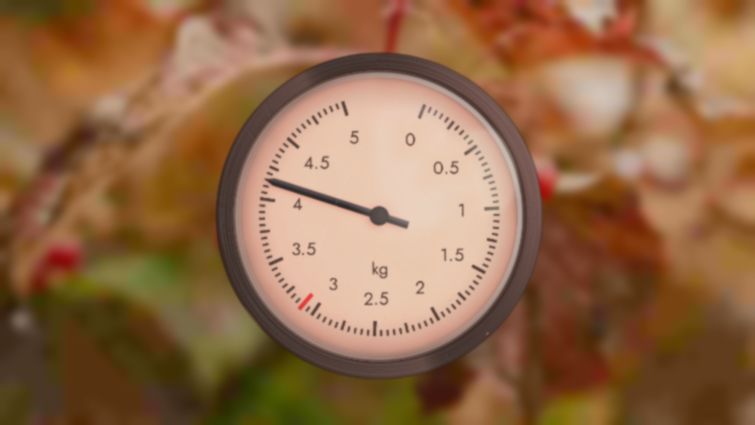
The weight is 4.15 kg
